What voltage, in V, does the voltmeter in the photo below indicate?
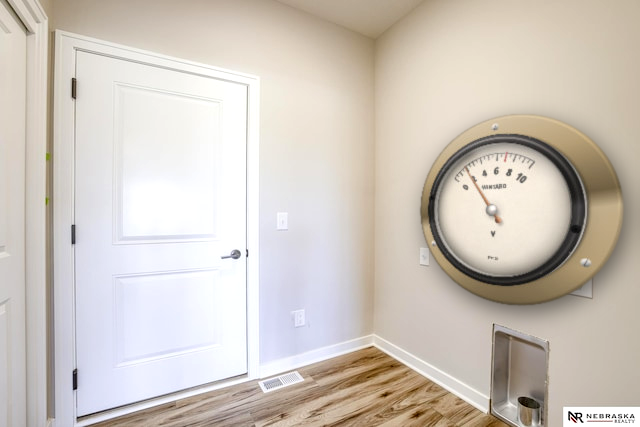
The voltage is 2 V
